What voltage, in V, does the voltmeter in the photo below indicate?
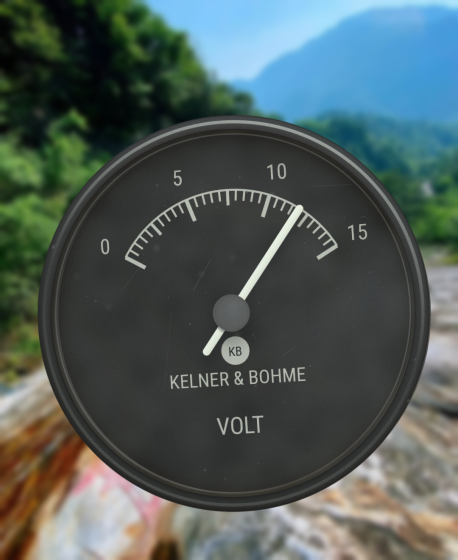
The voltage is 12 V
